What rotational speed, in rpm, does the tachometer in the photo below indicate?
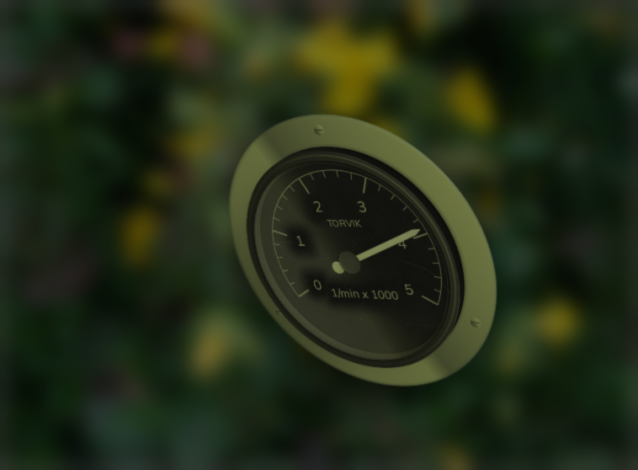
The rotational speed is 3900 rpm
